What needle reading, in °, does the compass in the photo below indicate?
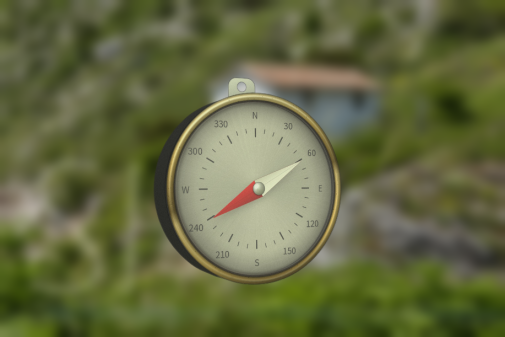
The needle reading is 240 °
